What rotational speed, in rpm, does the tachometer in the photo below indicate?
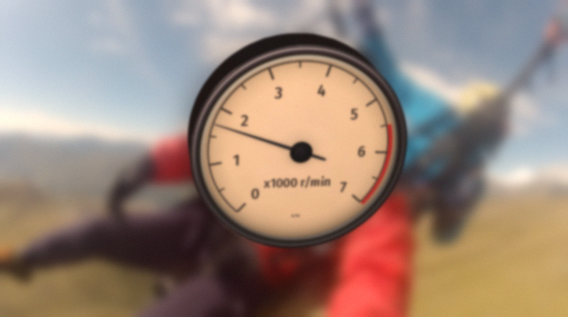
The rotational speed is 1750 rpm
